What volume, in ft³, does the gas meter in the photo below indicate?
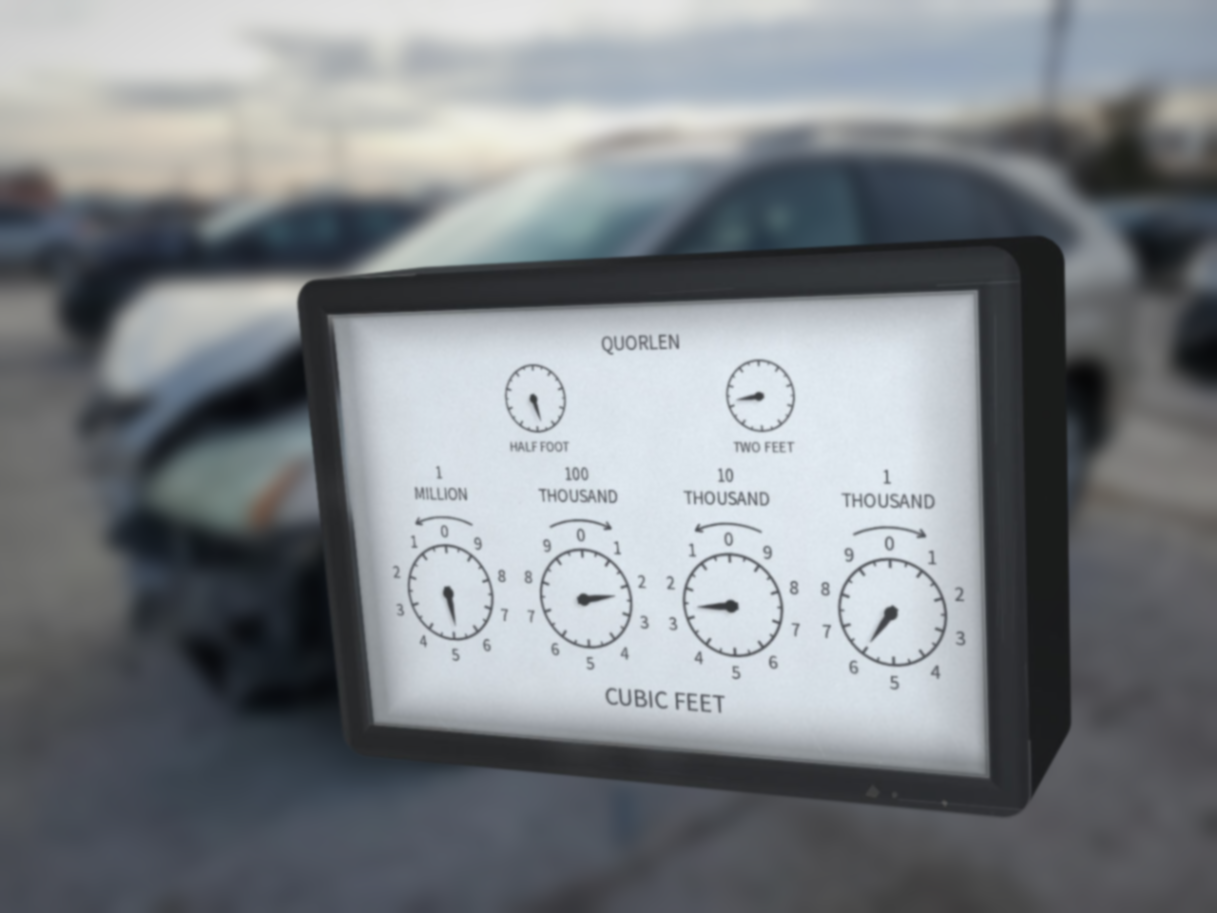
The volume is 522600 ft³
